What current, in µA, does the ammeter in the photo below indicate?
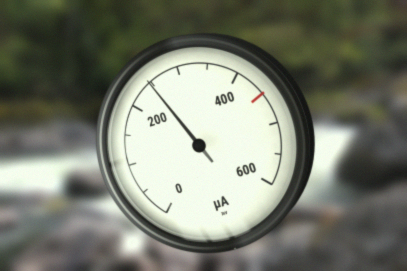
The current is 250 µA
